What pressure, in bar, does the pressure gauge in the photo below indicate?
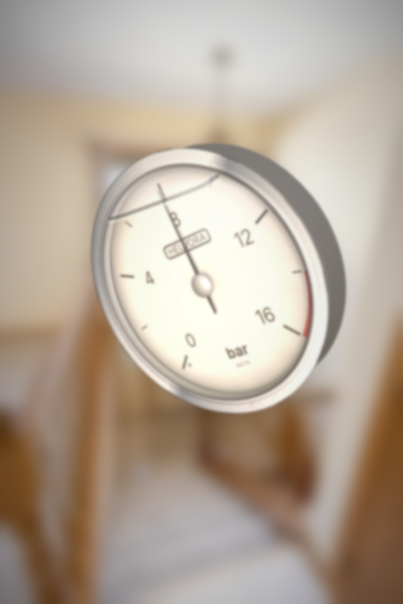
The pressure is 8 bar
